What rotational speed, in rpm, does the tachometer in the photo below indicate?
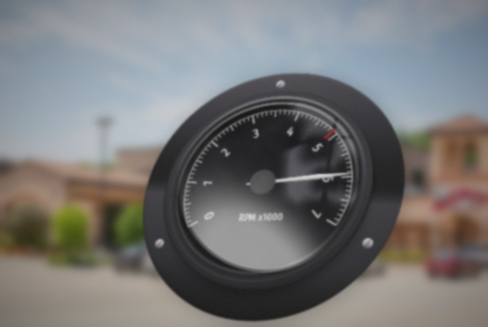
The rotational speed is 6000 rpm
